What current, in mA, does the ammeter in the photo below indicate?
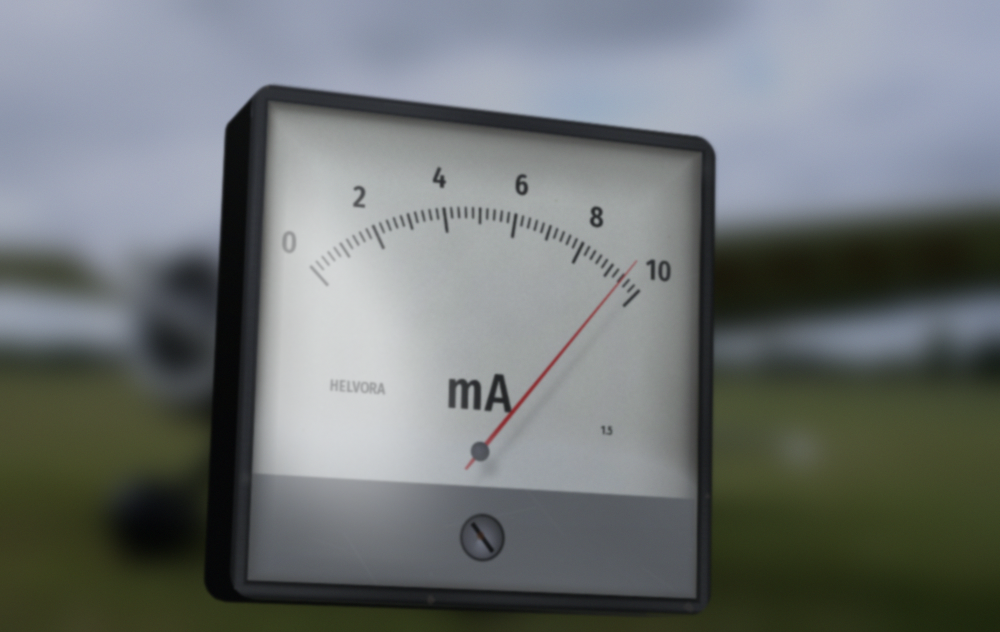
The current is 9.4 mA
